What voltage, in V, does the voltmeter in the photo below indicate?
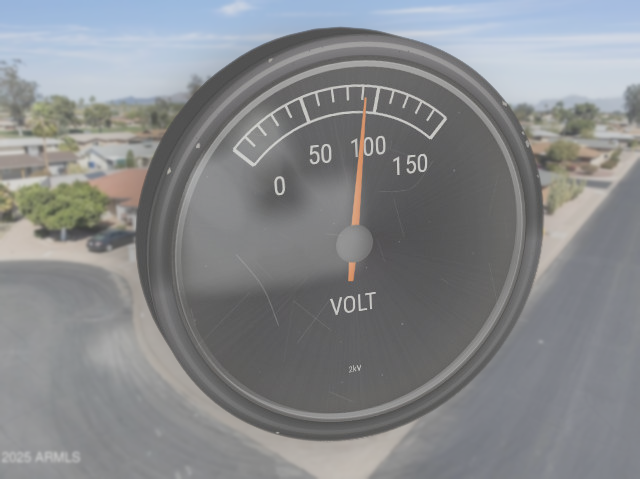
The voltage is 90 V
